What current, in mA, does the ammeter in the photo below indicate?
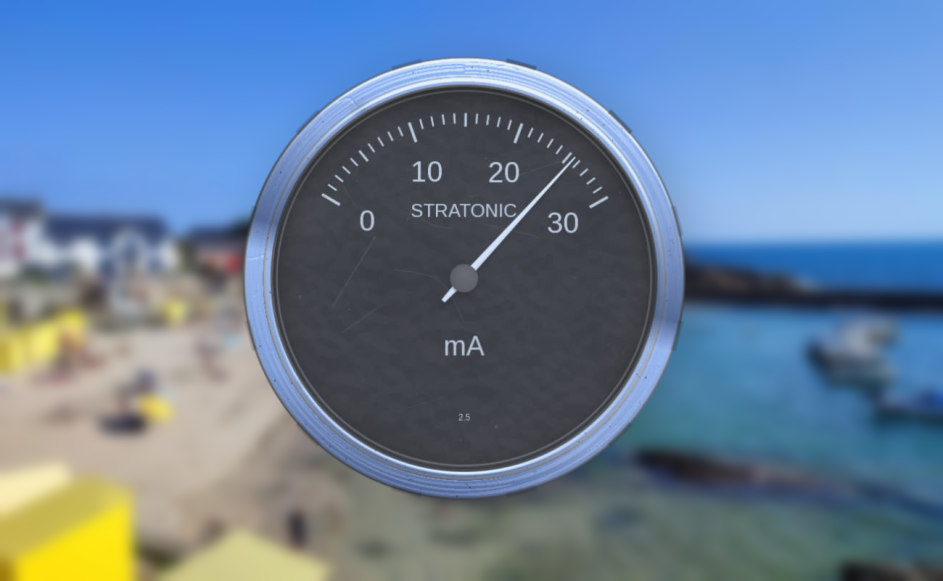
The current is 25.5 mA
